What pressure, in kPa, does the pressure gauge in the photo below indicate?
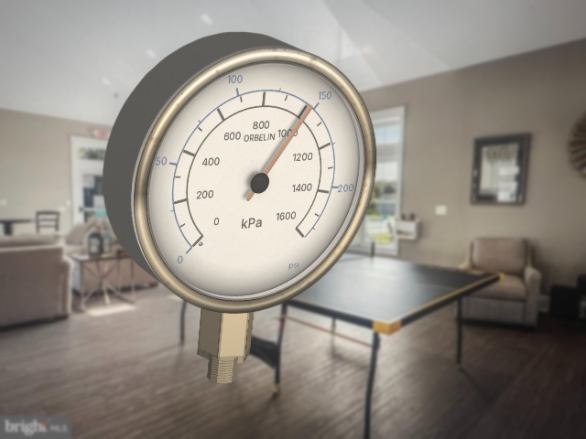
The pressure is 1000 kPa
